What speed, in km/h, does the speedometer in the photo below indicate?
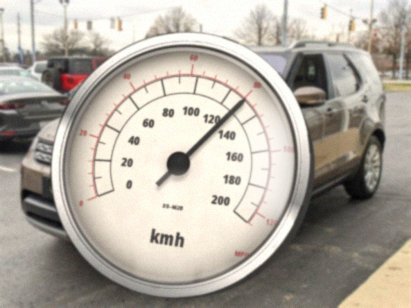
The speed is 130 km/h
